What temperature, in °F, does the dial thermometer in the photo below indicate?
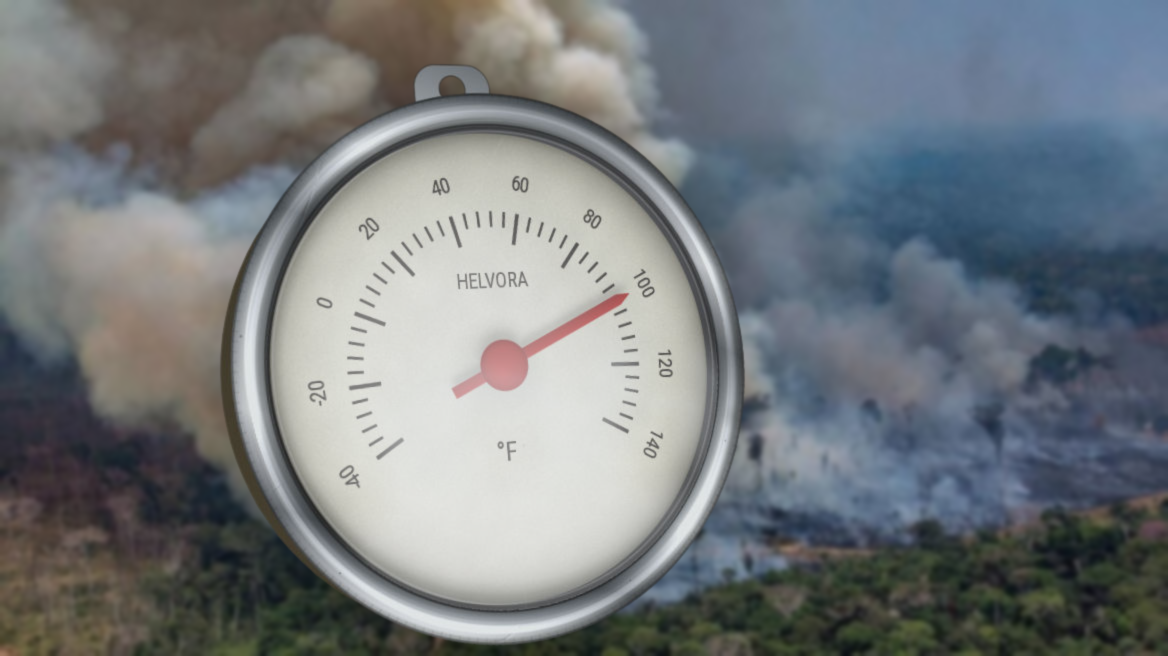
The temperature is 100 °F
